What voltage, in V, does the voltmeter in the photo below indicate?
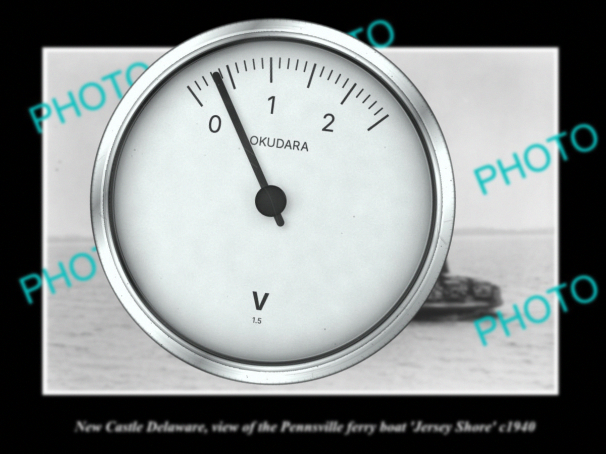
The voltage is 0.35 V
